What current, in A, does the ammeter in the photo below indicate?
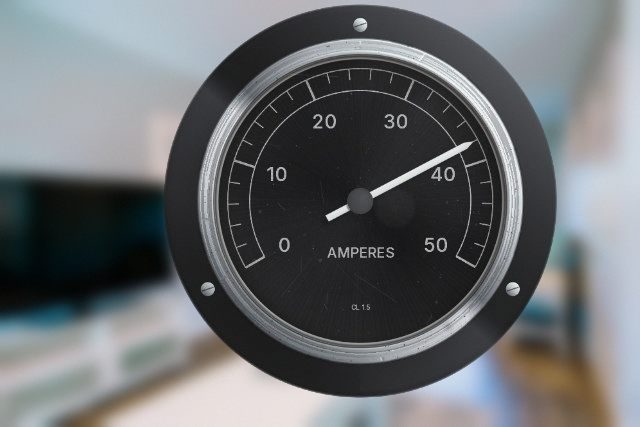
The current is 38 A
